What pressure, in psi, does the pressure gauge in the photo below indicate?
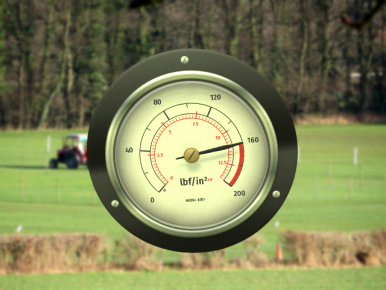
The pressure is 160 psi
